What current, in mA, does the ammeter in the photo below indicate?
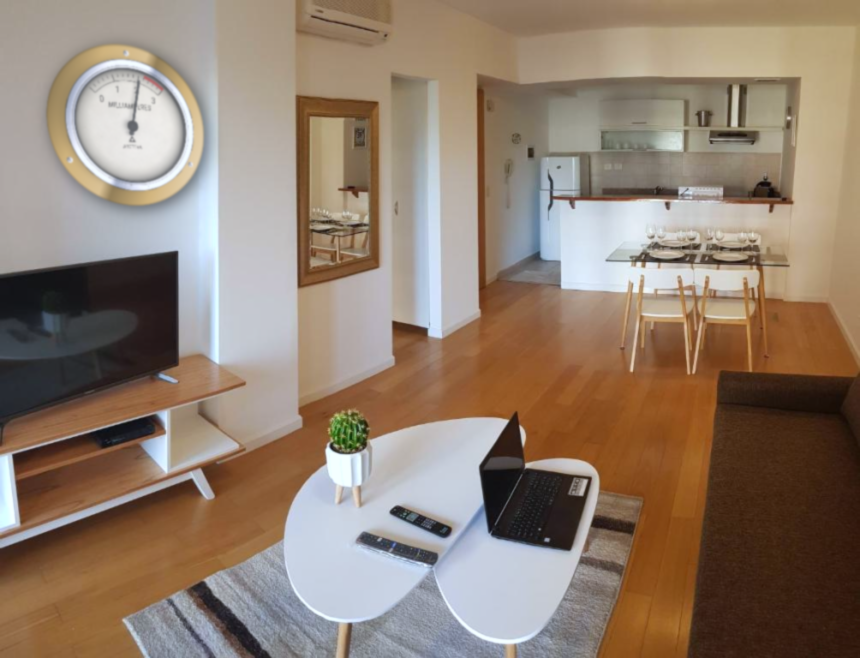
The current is 2 mA
